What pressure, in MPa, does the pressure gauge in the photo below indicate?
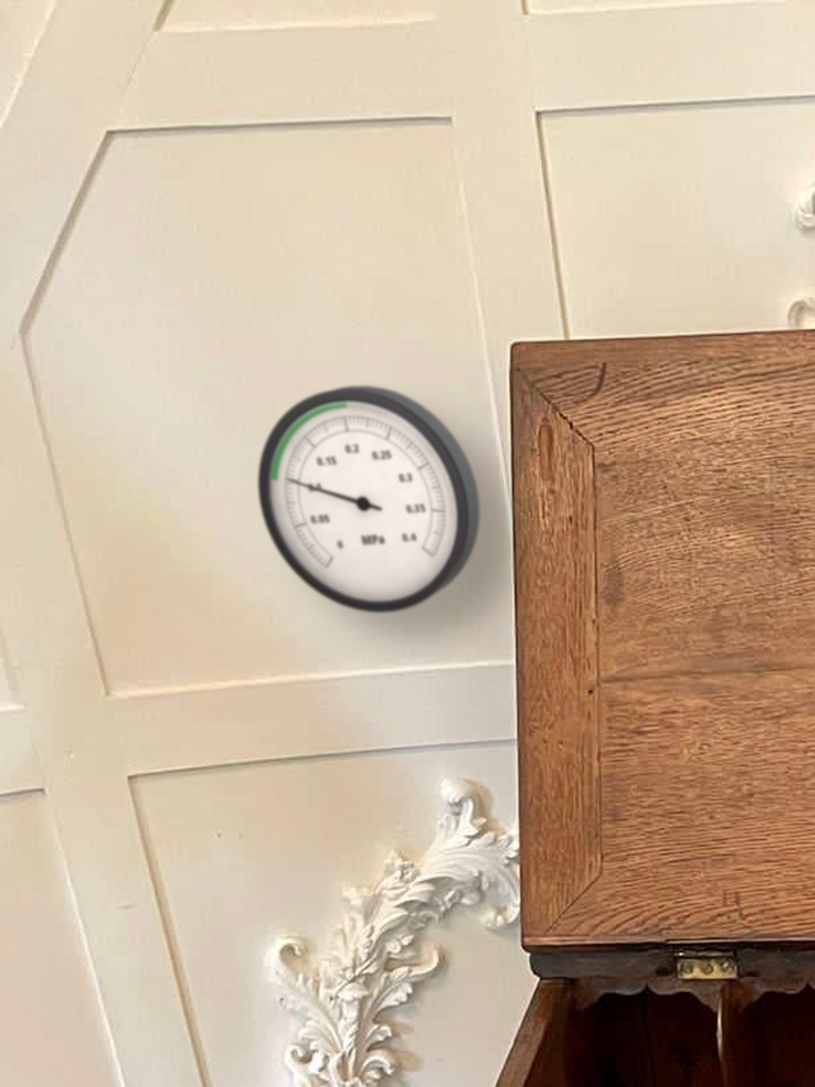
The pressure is 0.1 MPa
